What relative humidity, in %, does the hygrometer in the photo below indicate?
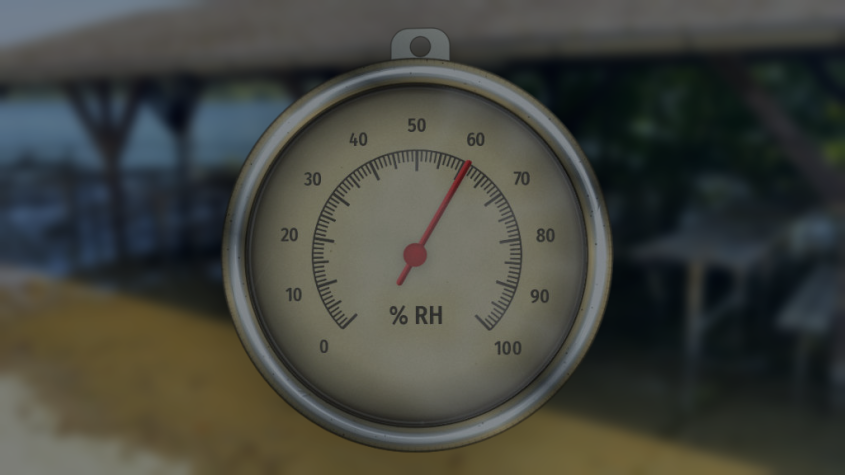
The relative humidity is 61 %
